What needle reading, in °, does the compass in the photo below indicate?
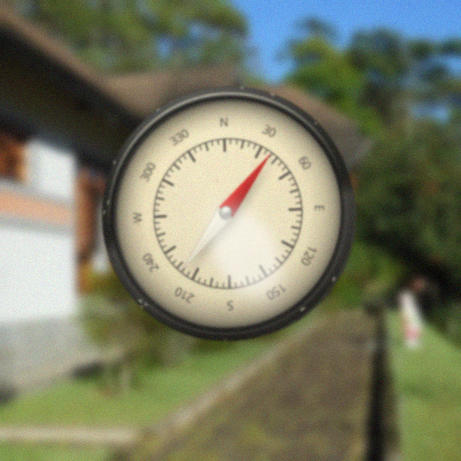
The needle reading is 40 °
